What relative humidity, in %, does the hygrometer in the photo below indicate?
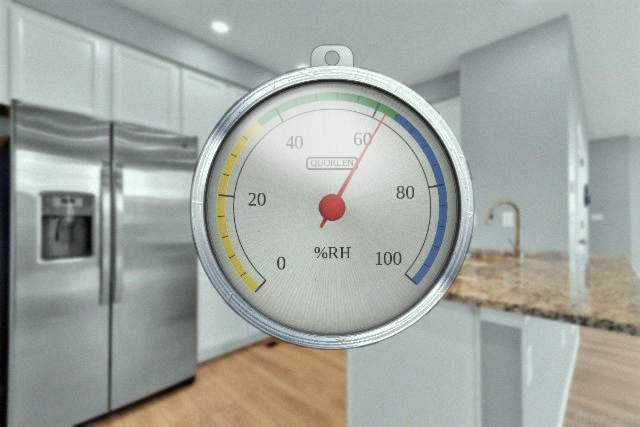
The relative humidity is 62 %
